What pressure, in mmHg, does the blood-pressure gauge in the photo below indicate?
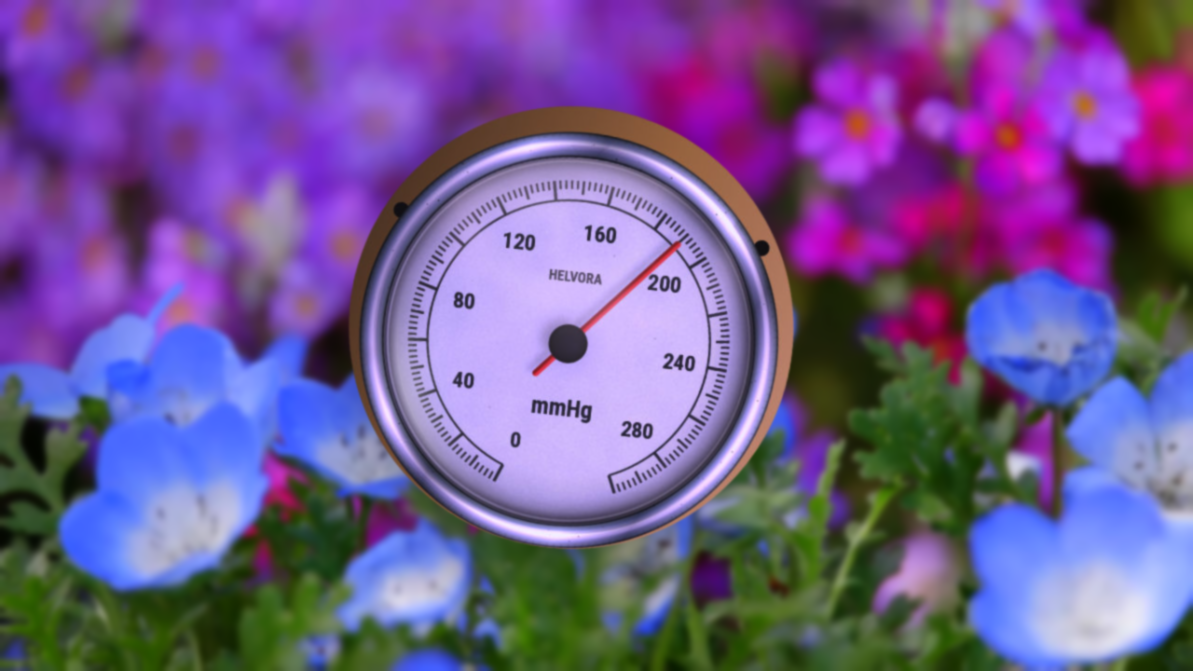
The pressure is 190 mmHg
